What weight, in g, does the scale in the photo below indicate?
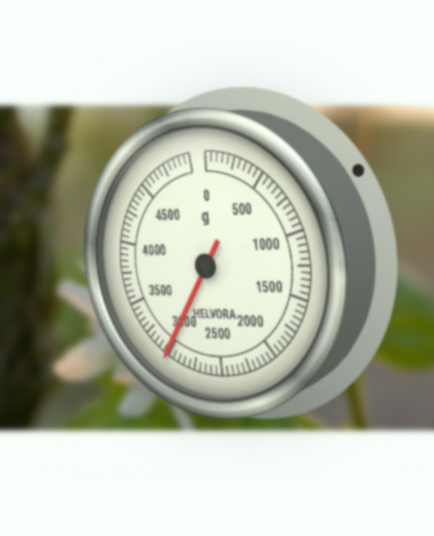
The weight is 3000 g
